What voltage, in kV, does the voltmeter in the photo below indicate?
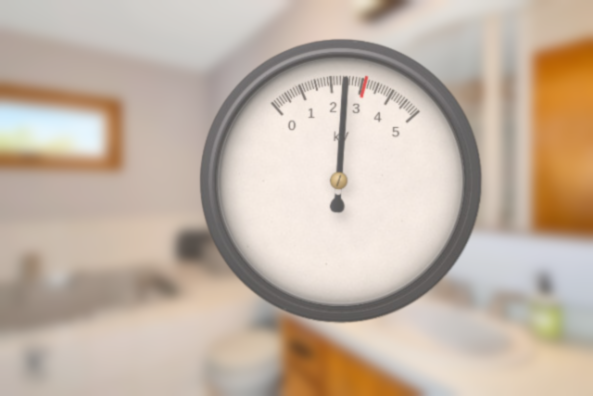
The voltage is 2.5 kV
